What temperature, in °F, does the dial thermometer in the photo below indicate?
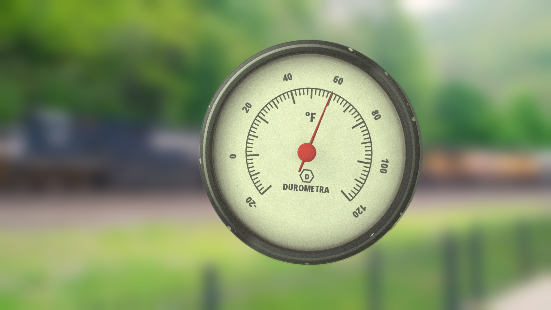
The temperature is 60 °F
